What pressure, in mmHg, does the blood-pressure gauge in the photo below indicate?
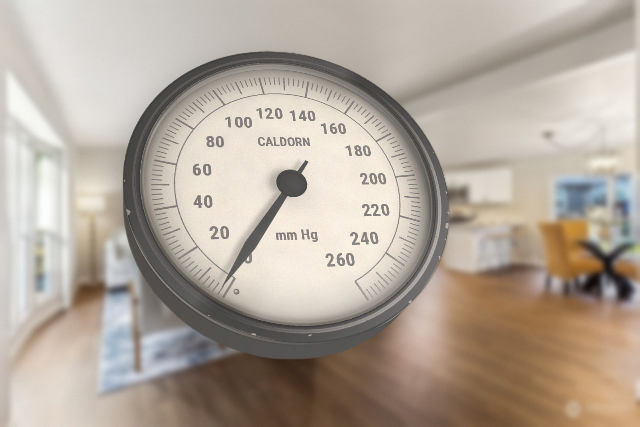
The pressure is 2 mmHg
